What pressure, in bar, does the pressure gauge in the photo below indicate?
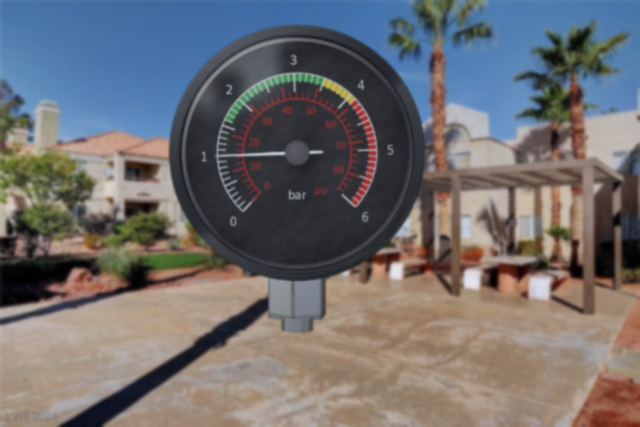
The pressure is 1 bar
